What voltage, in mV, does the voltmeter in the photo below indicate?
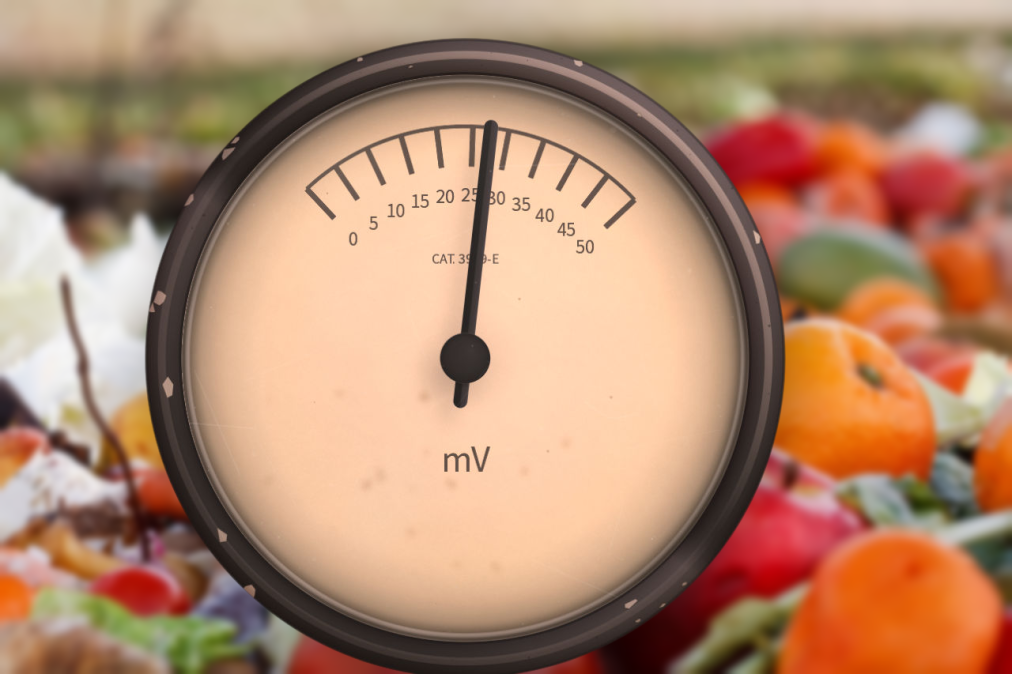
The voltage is 27.5 mV
